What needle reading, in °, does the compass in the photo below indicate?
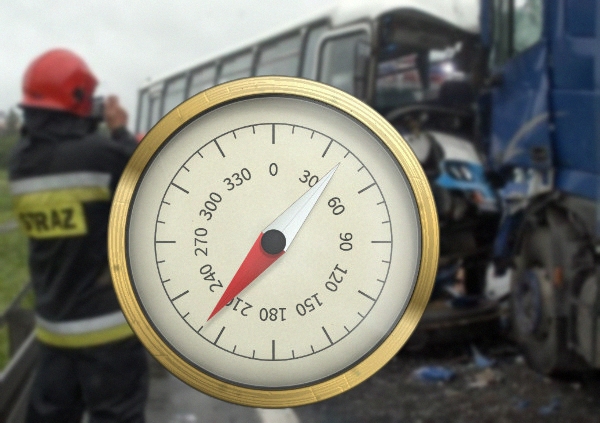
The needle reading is 220 °
